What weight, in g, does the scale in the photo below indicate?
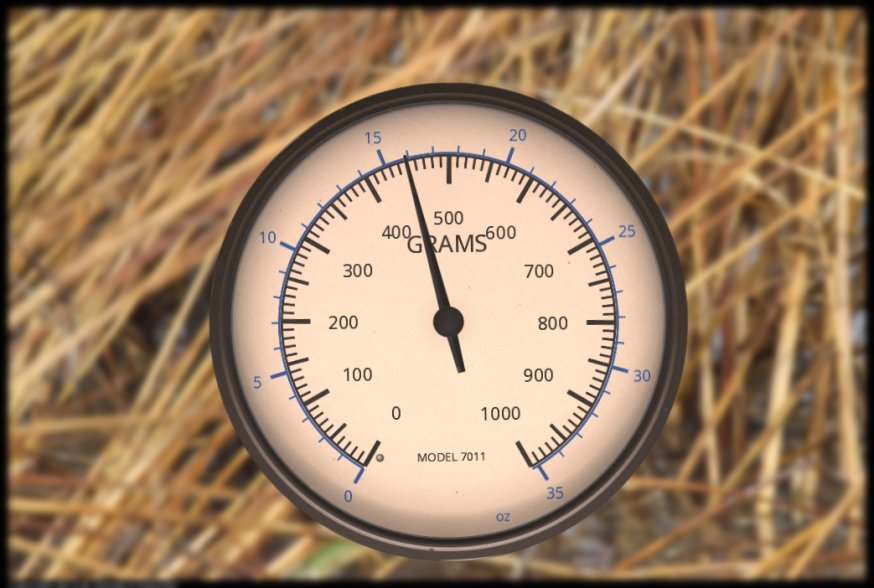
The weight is 450 g
